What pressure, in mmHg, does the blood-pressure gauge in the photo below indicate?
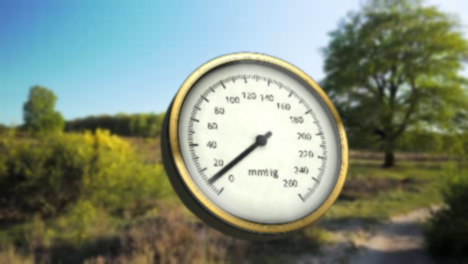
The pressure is 10 mmHg
